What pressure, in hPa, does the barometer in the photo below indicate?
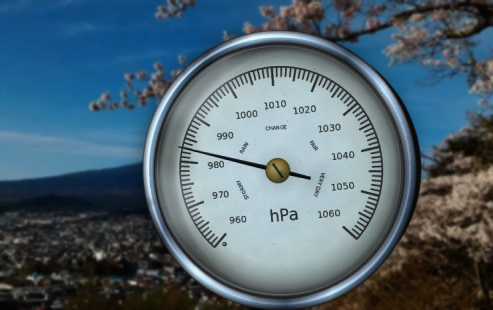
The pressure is 983 hPa
